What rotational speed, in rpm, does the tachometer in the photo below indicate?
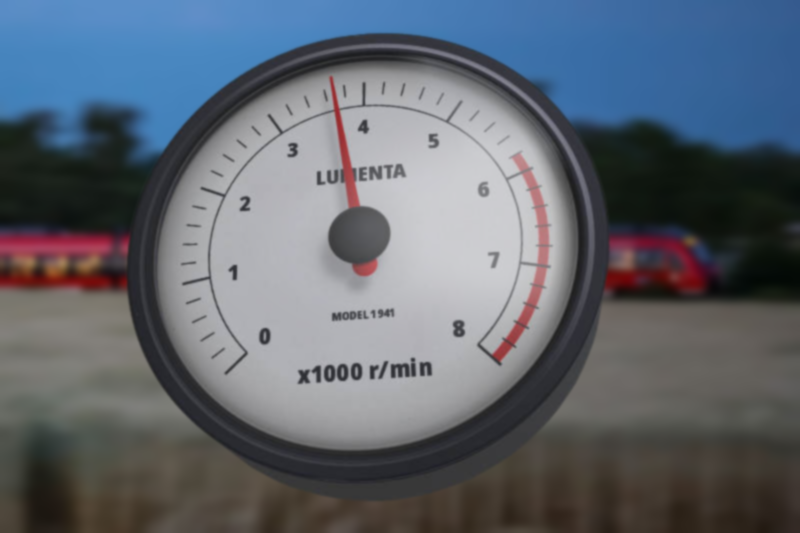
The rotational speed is 3700 rpm
